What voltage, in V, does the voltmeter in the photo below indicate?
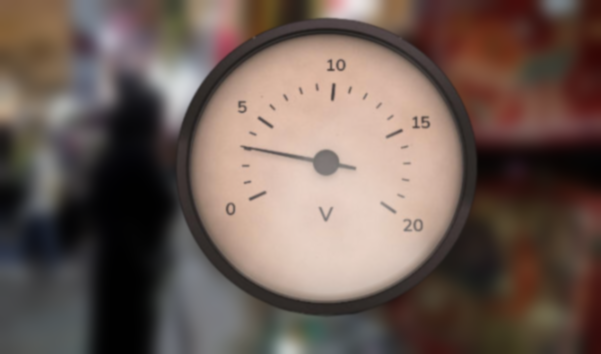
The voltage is 3 V
